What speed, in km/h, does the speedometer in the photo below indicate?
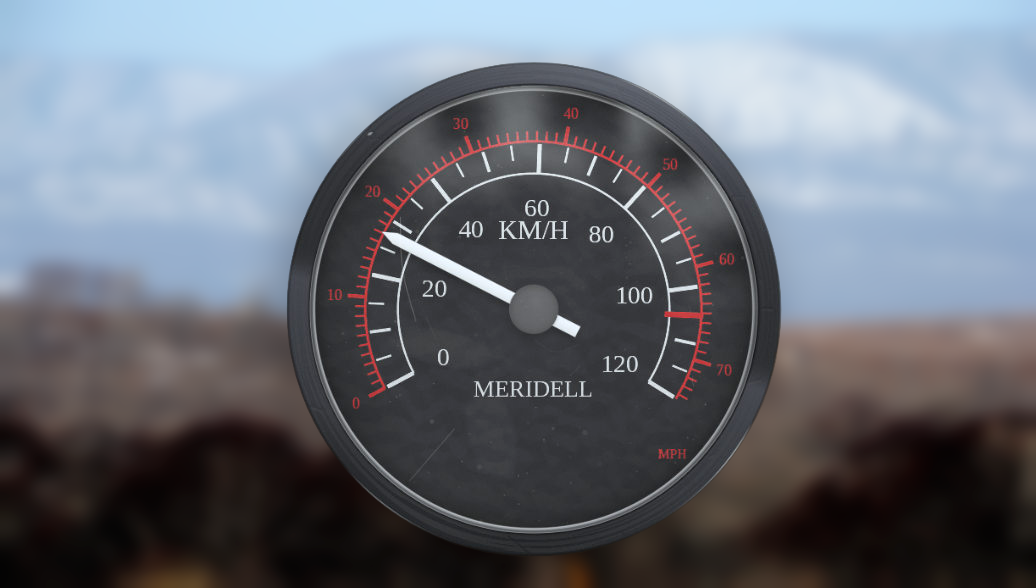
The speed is 27.5 km/h
